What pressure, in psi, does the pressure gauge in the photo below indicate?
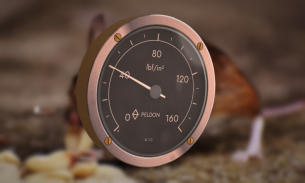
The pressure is 40 psi
